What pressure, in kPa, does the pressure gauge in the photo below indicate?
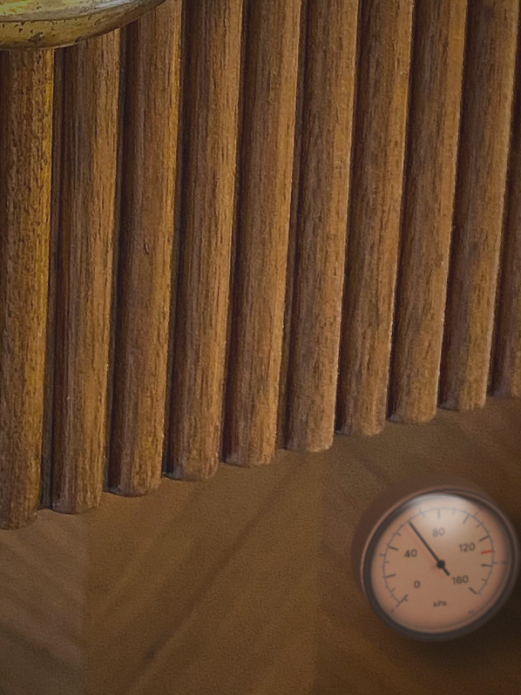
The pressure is 60 kPa
